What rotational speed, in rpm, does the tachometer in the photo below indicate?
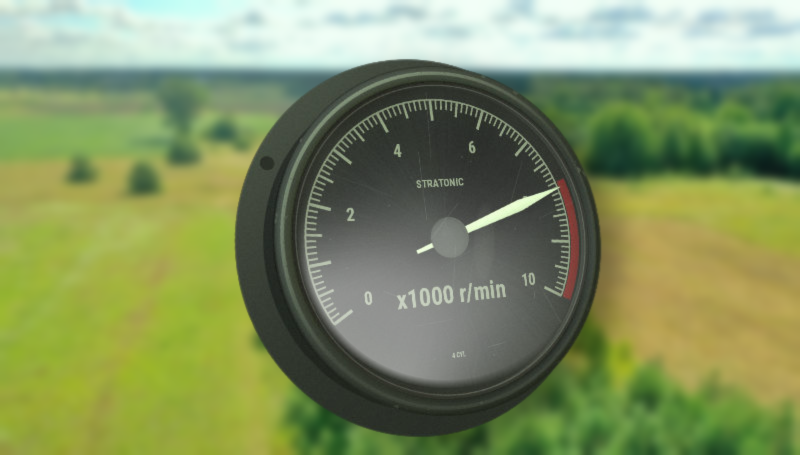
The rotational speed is 8000 rpm
